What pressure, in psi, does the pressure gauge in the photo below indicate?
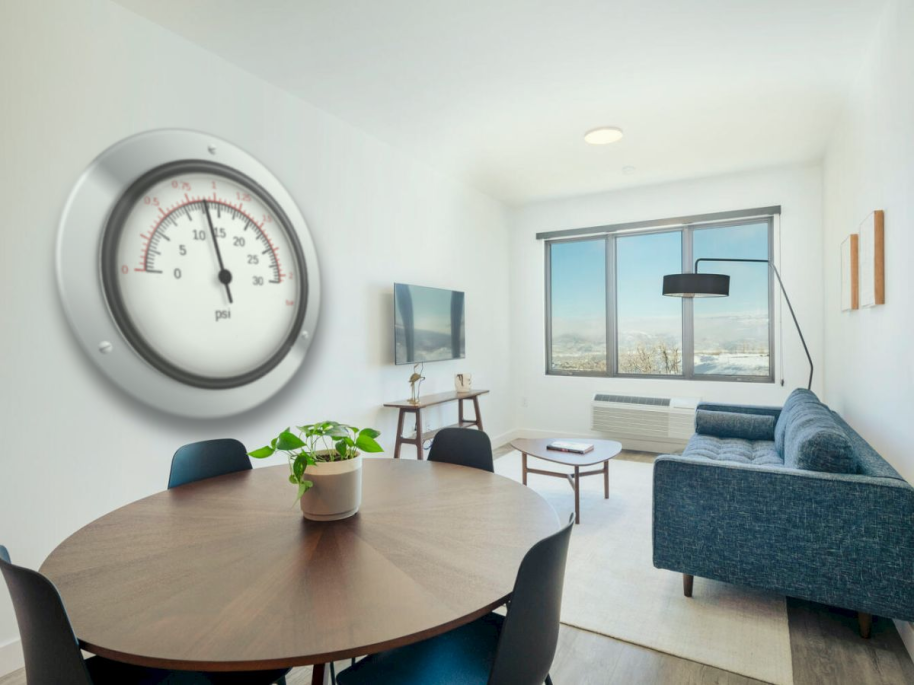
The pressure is 12.5 psi
